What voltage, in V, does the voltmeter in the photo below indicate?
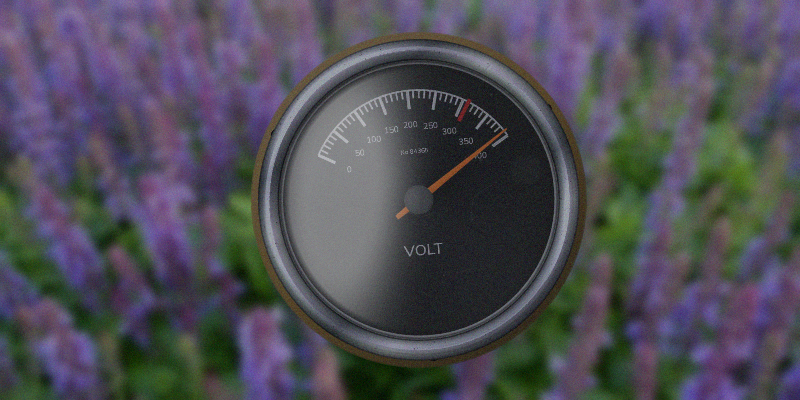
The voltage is 390 V
